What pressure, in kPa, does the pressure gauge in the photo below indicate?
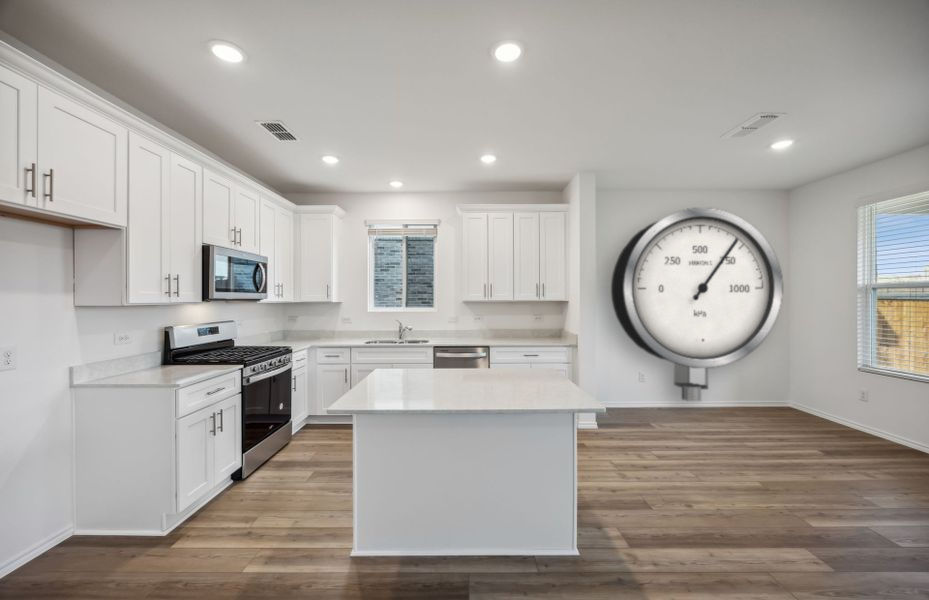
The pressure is 700 kPa
